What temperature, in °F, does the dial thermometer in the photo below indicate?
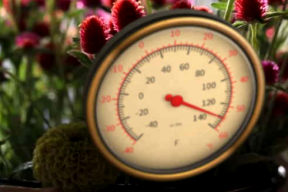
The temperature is 130 °F
